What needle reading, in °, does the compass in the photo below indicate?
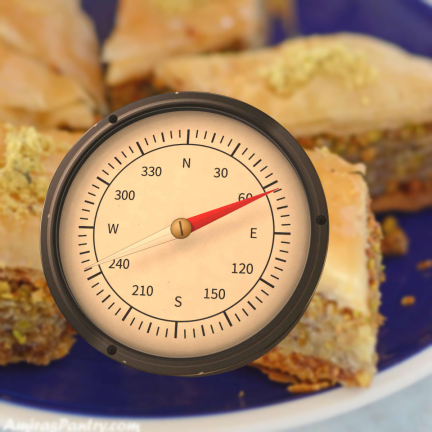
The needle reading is 65 °
